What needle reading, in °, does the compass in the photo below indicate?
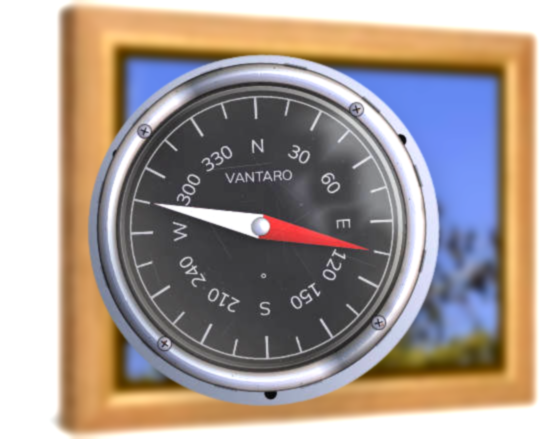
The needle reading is 105 °
